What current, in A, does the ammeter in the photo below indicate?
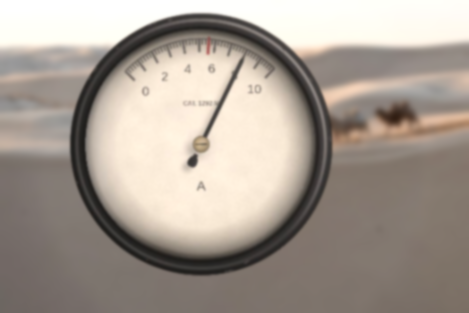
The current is 8 A
